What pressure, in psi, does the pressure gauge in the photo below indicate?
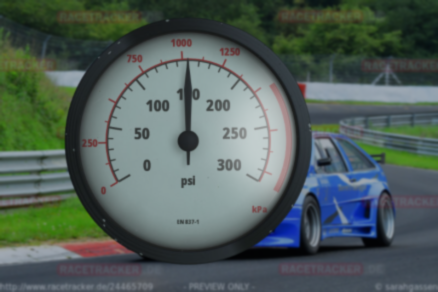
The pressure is 150 psi
